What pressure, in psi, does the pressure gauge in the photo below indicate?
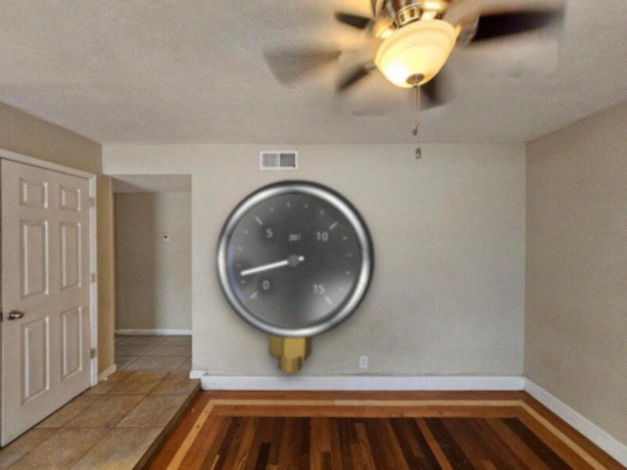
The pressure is 1.5 psi
